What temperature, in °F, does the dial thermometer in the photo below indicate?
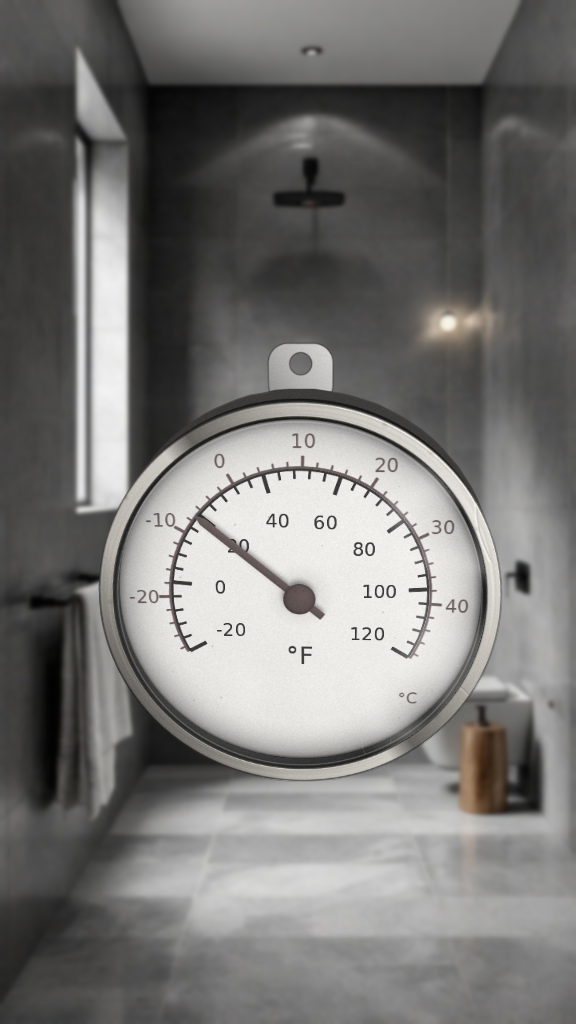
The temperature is 20 °F
